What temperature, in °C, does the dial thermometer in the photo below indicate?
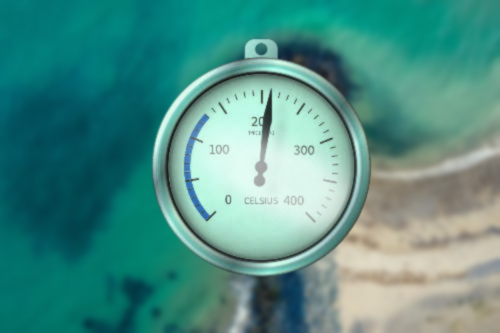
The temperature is 210 °C
